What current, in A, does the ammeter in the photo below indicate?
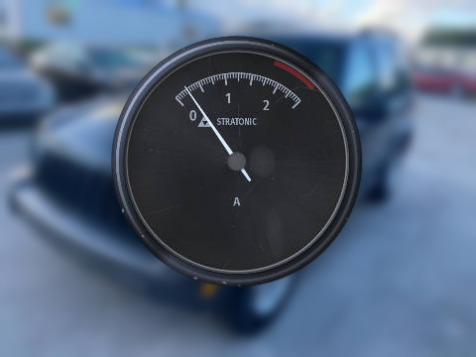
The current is 0.25 A
